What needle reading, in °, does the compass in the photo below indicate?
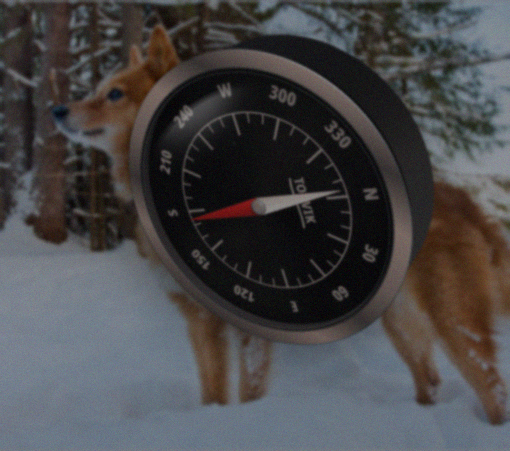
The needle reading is 175 °
